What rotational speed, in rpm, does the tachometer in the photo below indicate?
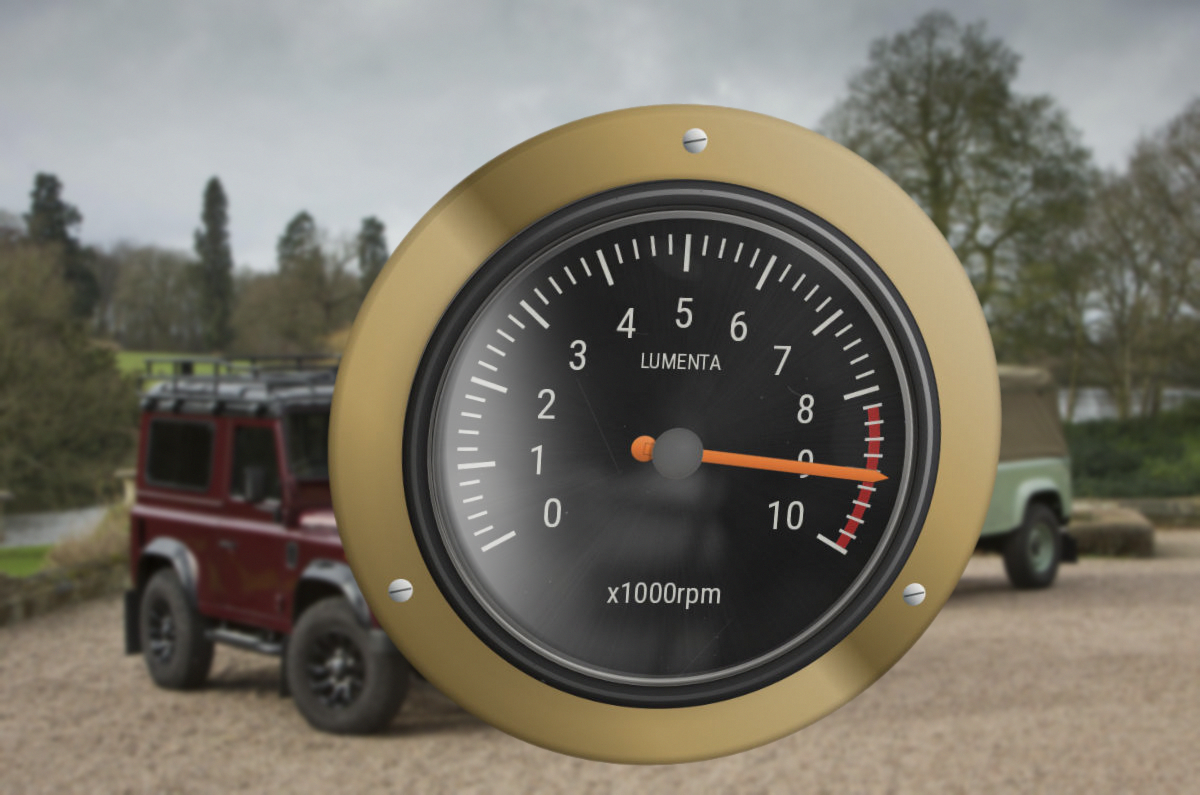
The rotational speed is 9000 rpm
